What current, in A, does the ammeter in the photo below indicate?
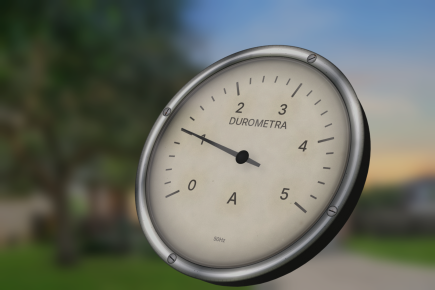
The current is 1 A
